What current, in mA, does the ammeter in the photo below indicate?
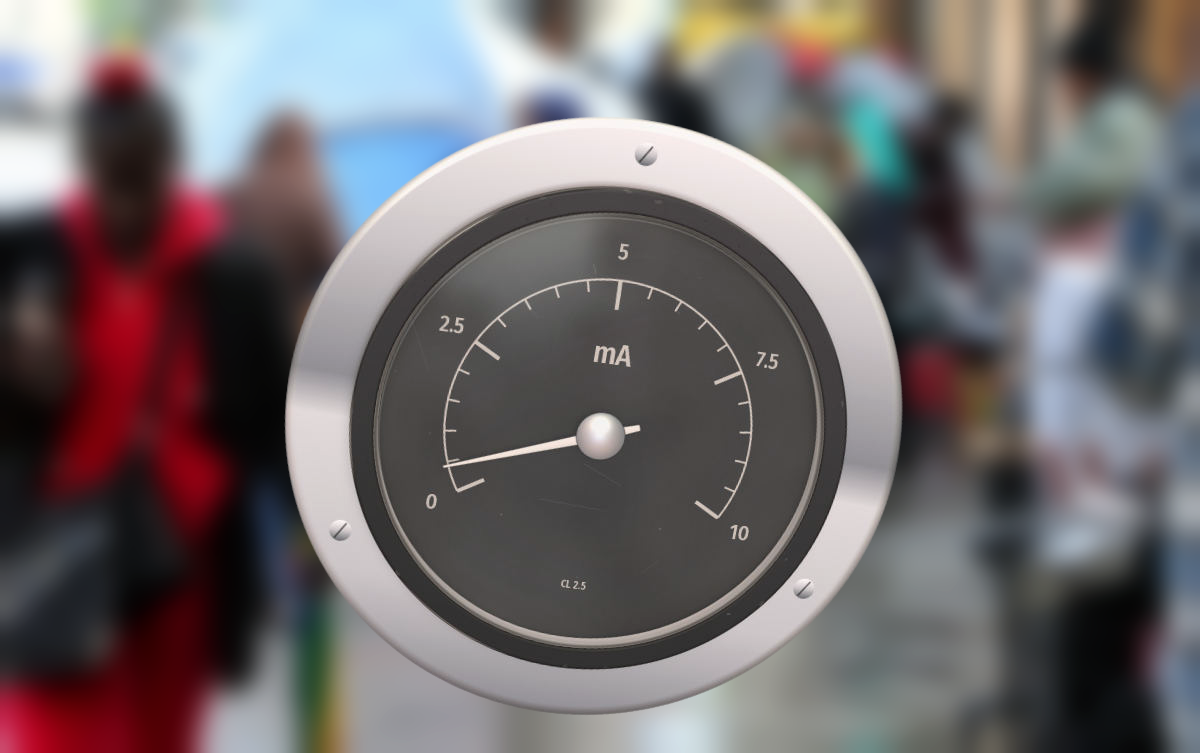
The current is 0.5 mA
